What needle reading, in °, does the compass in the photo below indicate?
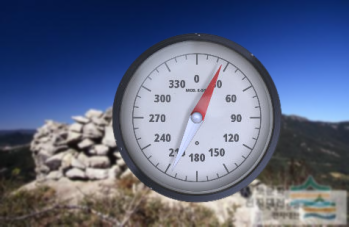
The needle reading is 25 °
